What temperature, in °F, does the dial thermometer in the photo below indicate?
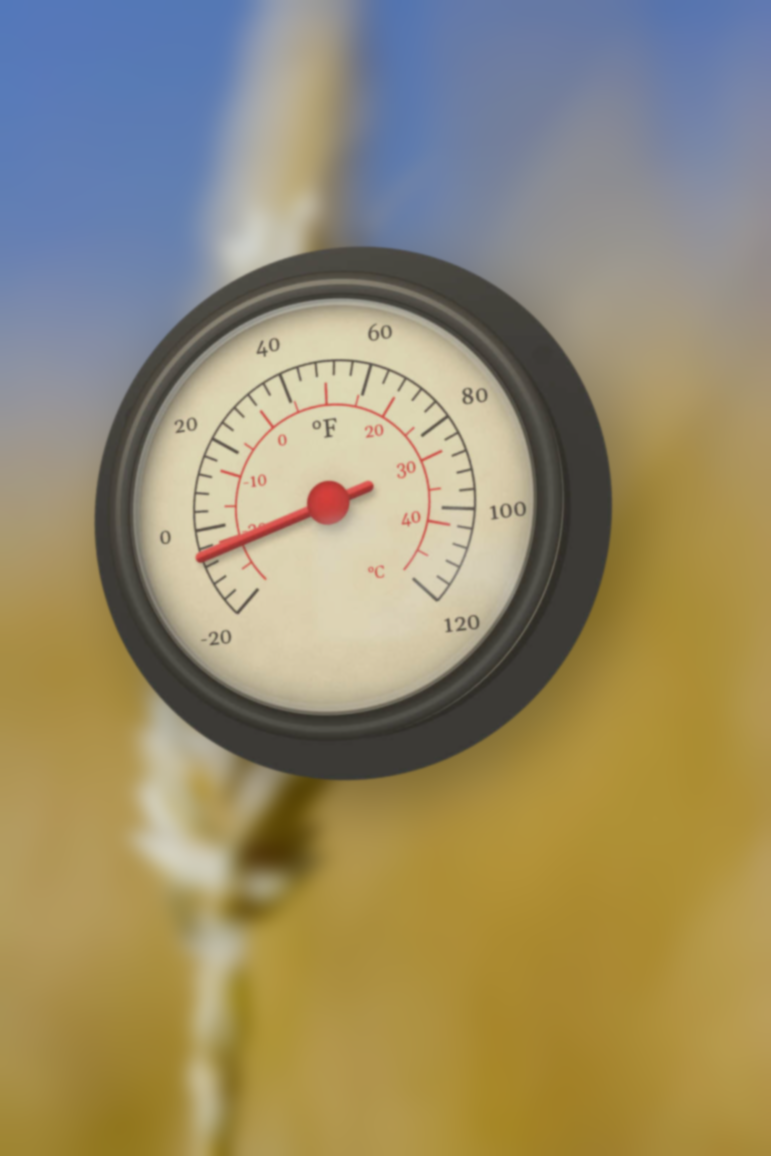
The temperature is -6 °F
